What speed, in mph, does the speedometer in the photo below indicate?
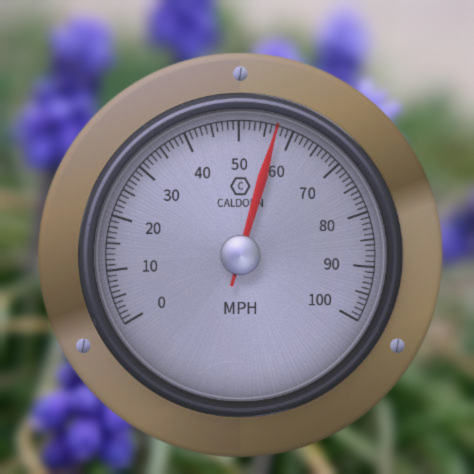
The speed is 57 mph
